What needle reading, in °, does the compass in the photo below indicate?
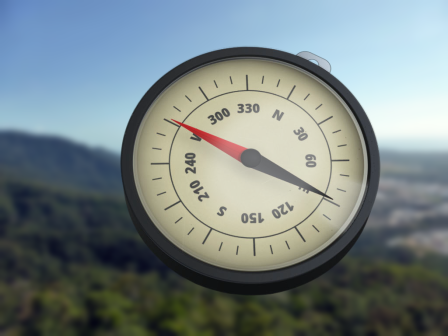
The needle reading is 270 °
